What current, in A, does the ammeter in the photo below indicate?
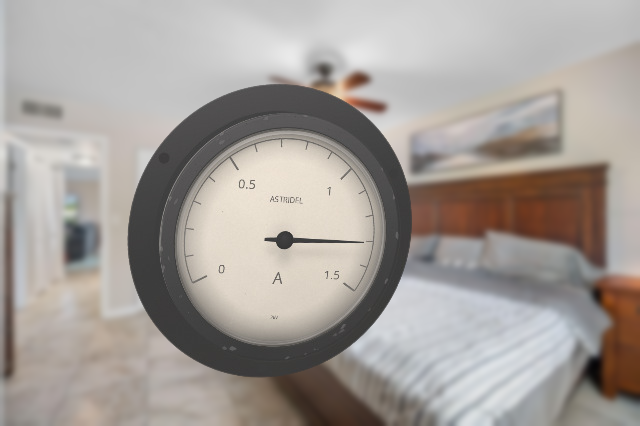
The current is 1.3 A
